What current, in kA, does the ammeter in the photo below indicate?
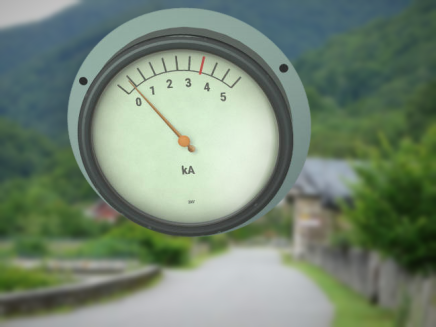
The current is 0.5 kA
